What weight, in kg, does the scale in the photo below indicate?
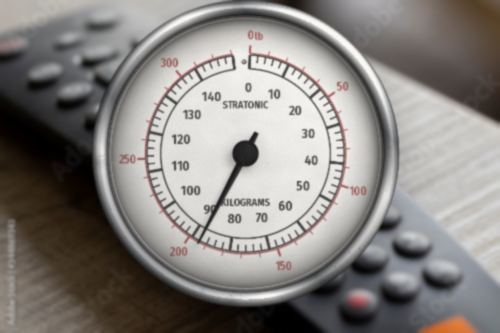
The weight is 88 kg
